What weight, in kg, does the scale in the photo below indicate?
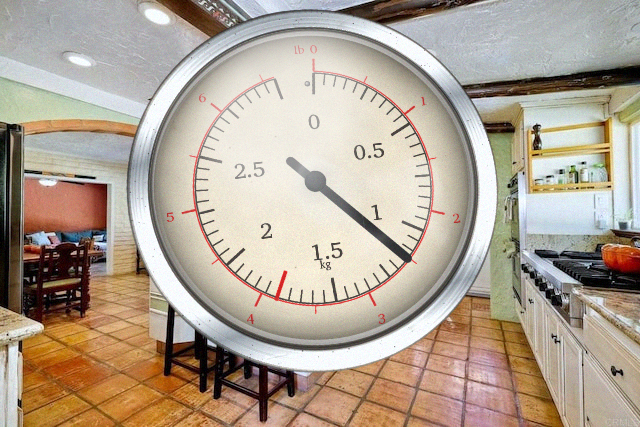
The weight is 1.15 kg
